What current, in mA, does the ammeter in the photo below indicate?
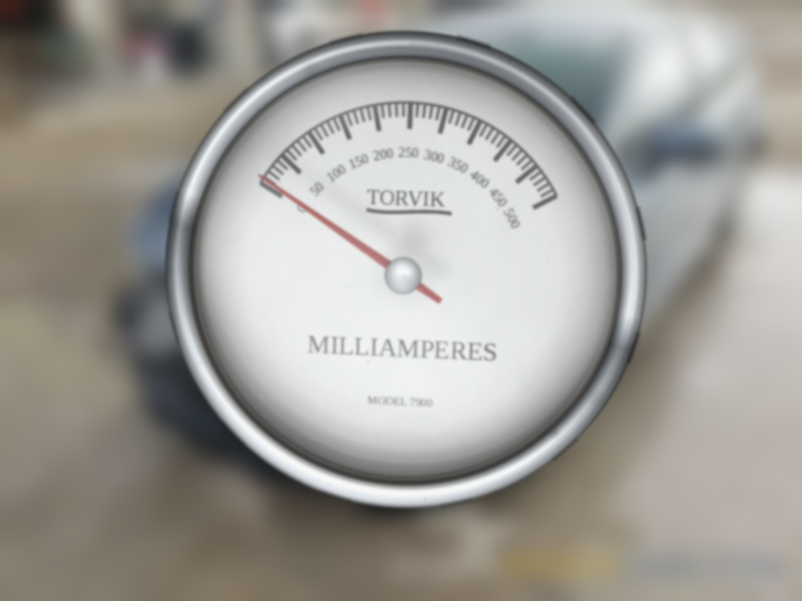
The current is 10 mA
